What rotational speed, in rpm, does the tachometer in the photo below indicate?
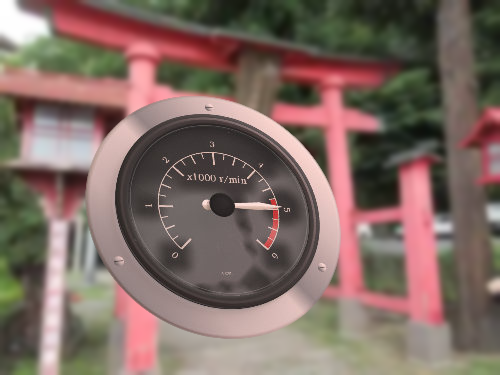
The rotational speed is 5000 rpm
